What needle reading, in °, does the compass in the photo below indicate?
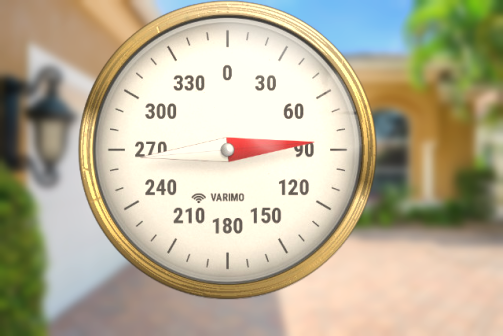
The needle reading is 85 °
